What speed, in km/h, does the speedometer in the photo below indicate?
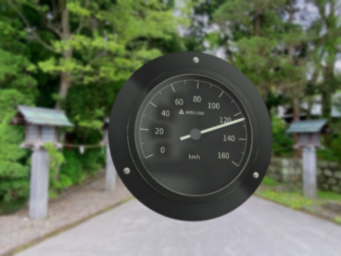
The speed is 125 km/h
